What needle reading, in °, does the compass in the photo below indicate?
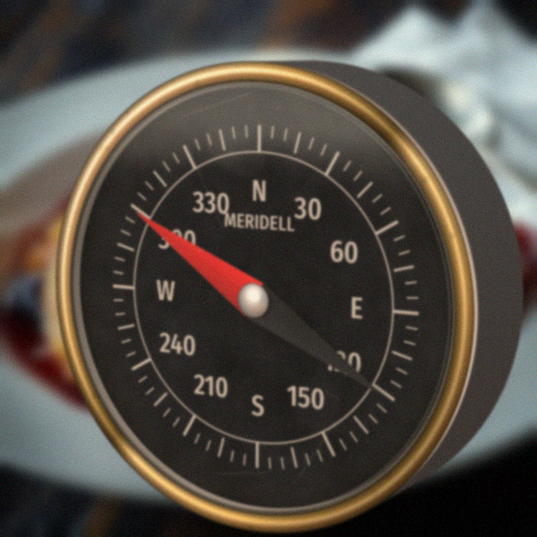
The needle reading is 300 °
